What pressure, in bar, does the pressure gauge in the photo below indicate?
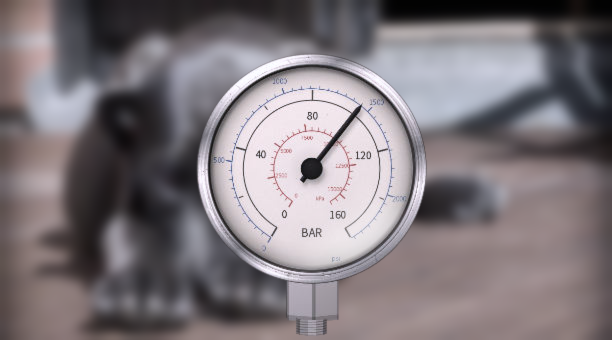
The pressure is 100 bar
